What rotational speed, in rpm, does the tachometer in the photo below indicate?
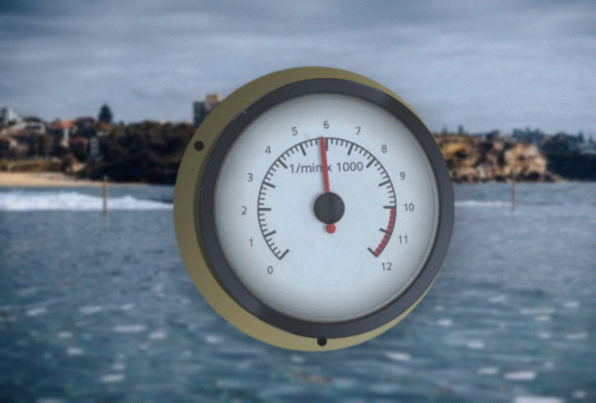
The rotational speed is 5800 rpm
